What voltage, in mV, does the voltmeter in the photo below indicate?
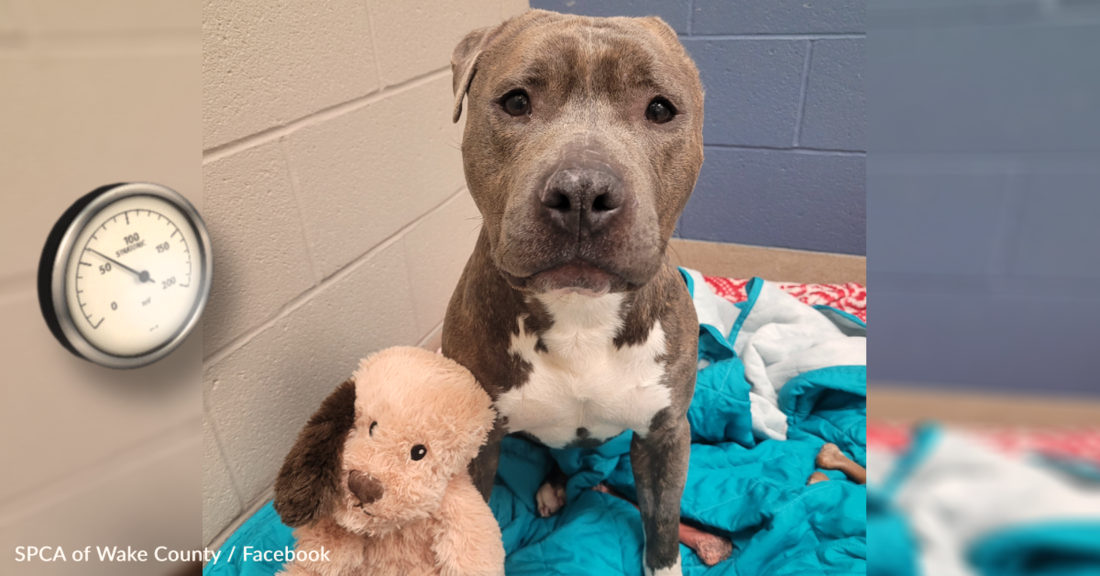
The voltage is 60 mV
